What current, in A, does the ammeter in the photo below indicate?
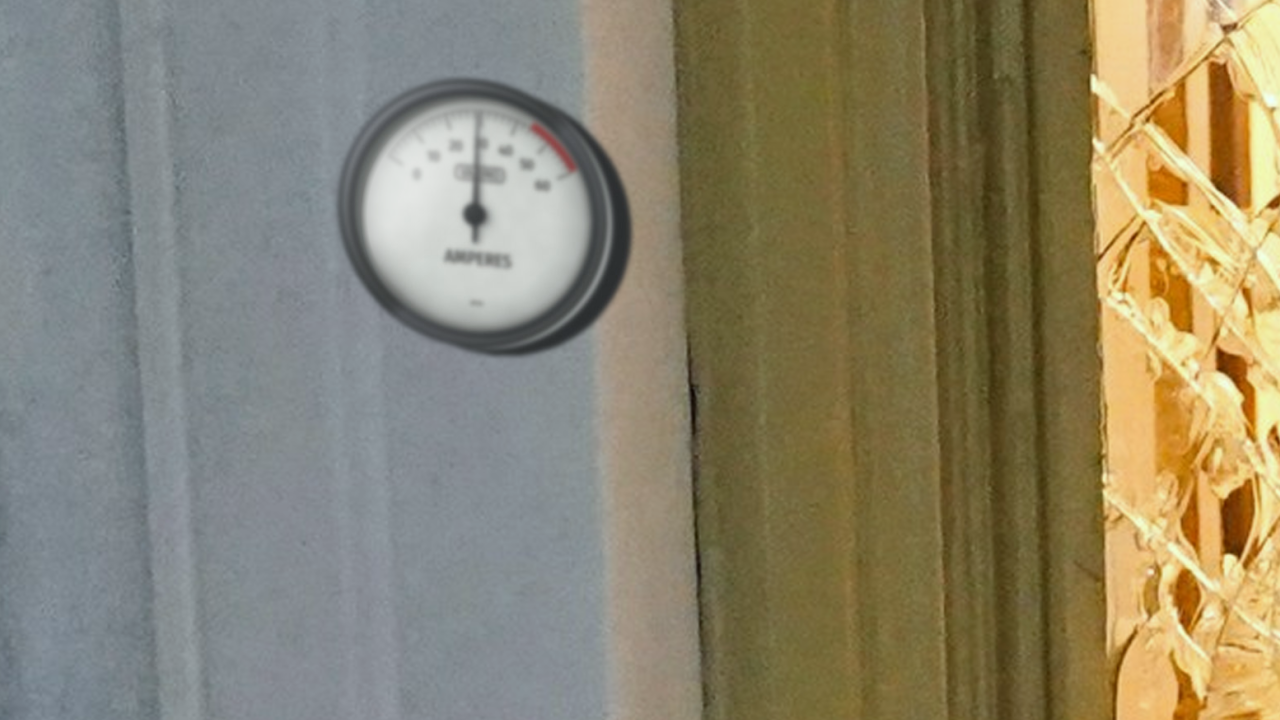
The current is 30 A
